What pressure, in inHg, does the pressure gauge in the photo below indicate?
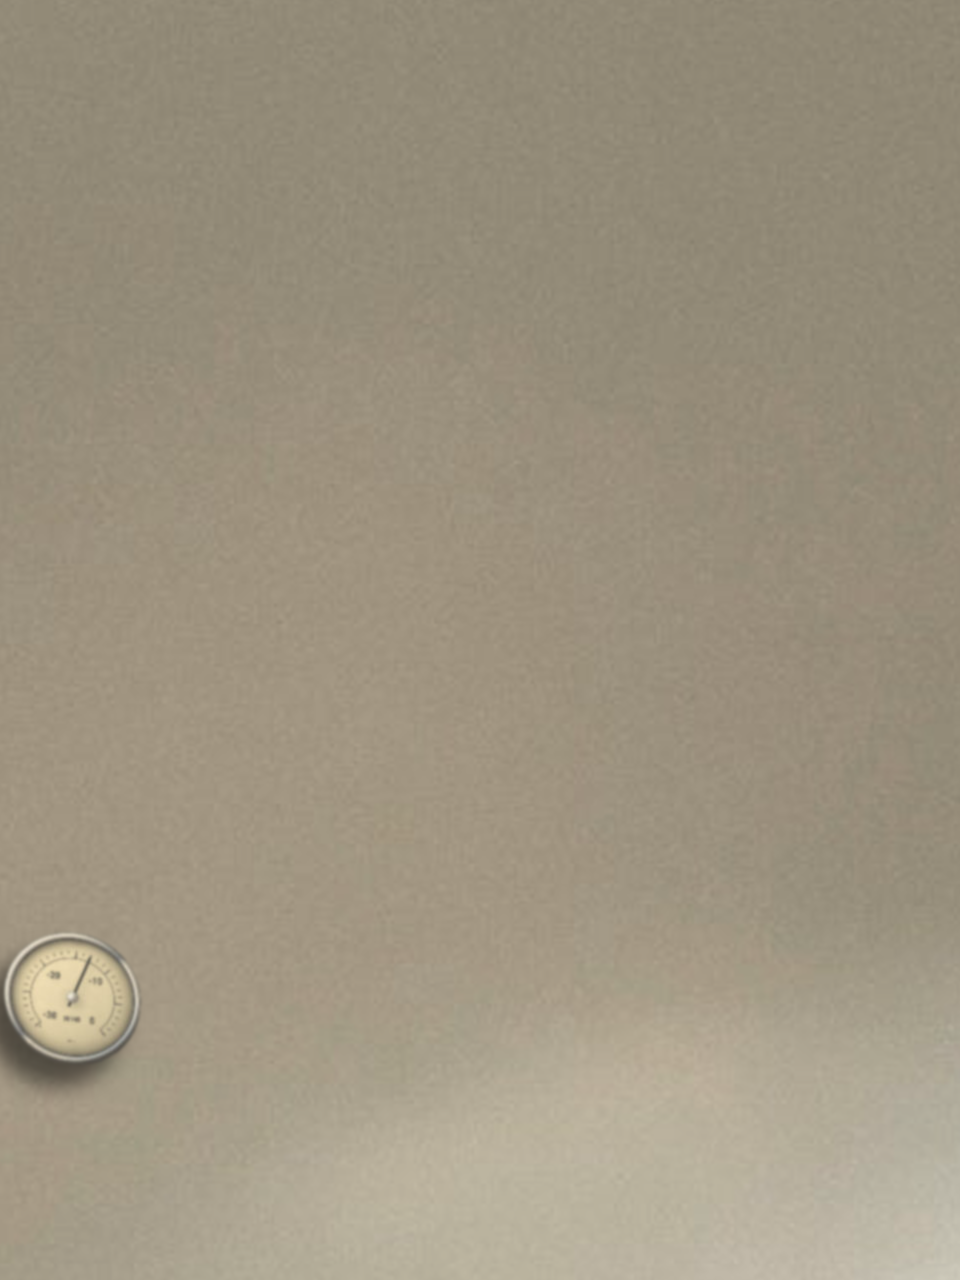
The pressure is -13 inHg
